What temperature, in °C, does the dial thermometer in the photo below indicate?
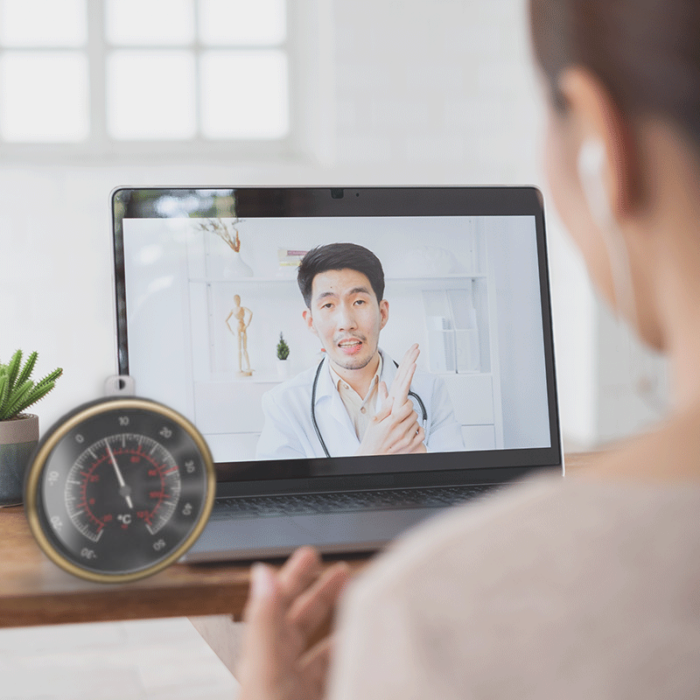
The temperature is 5 °C
